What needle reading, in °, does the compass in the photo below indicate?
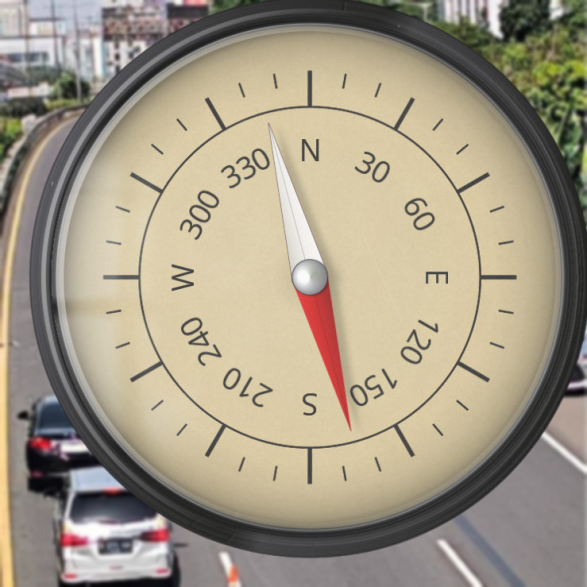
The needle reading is 165 °
